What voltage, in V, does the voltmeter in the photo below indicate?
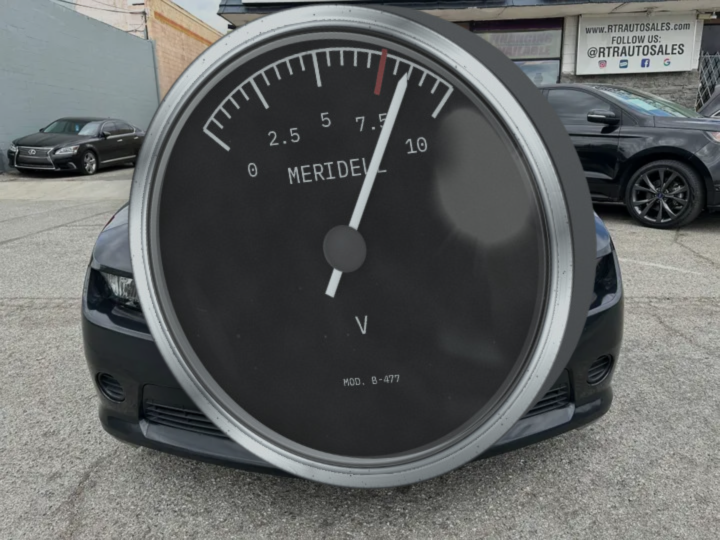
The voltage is 8.5 V
